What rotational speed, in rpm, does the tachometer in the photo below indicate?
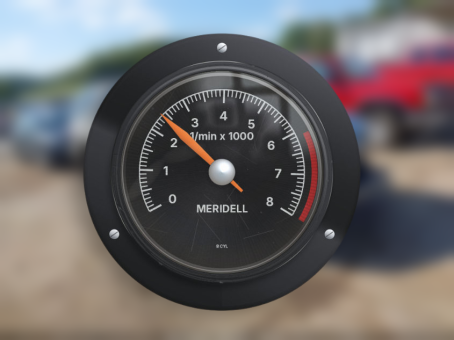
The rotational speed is 2400 rpm
